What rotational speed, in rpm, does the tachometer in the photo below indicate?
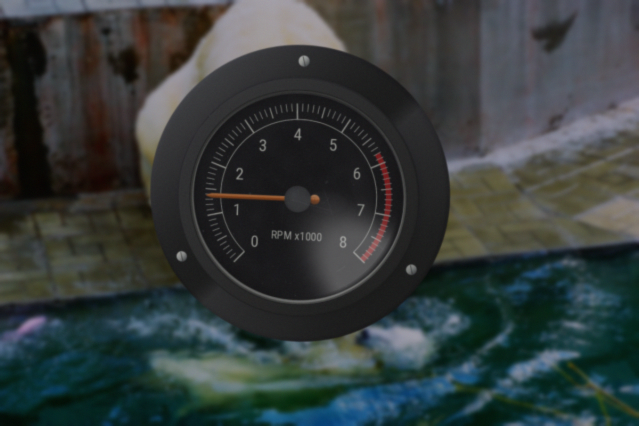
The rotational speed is 1400 rpm
